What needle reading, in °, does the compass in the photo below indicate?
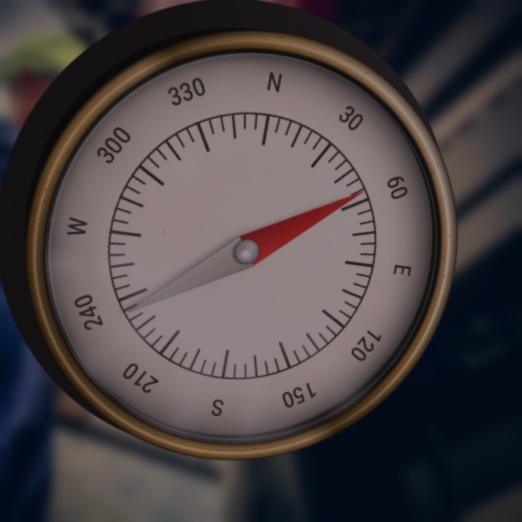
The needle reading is 55 °
